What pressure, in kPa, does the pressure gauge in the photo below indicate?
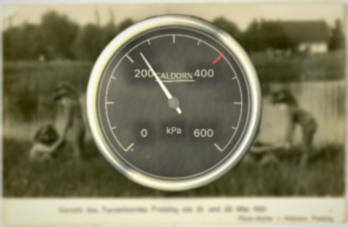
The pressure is 225 kPa
